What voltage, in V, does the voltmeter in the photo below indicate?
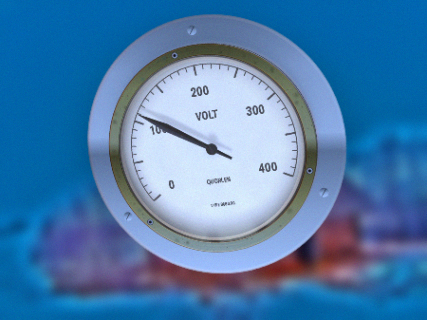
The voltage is 110 V
